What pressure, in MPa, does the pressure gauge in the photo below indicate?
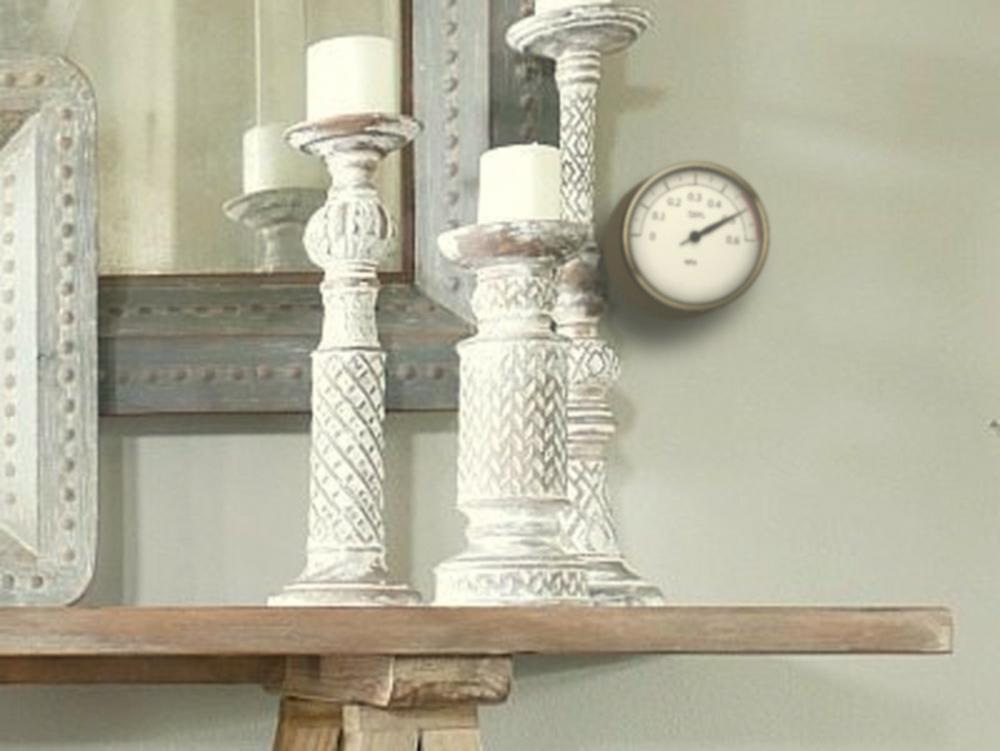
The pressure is 0.5 MPa
